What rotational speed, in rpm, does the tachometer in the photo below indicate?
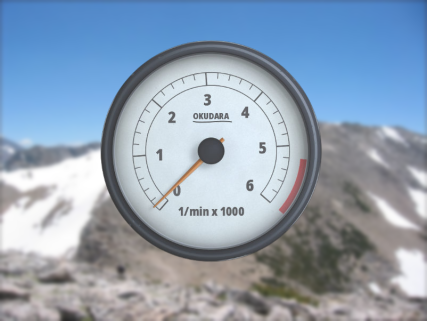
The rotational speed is 100 rpm
